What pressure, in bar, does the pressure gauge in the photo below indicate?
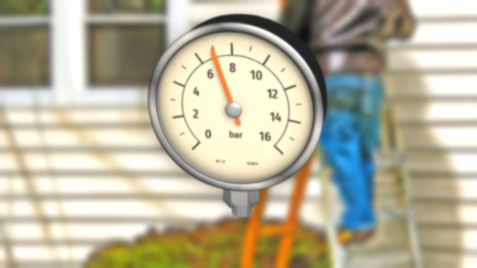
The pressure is 7 bar
